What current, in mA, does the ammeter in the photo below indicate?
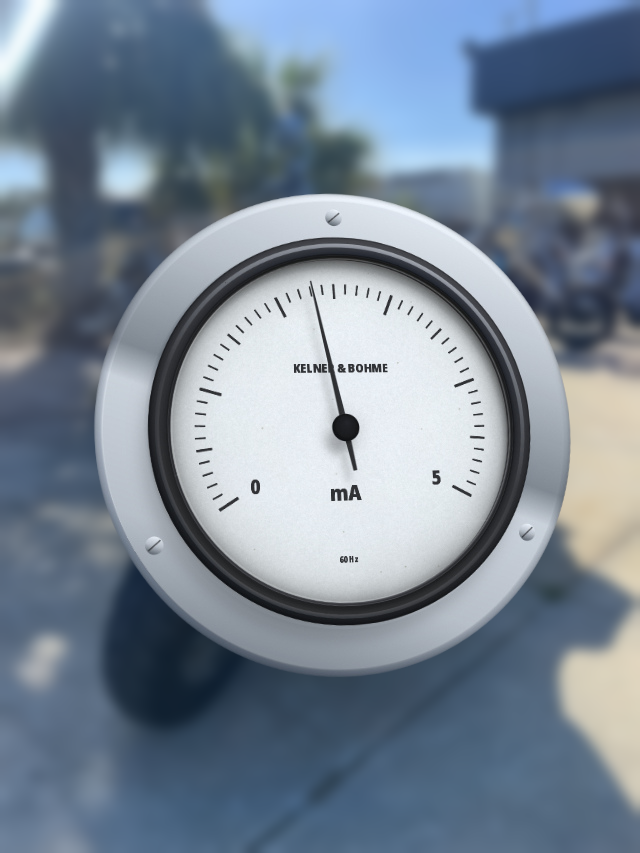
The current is 2.3 mA
